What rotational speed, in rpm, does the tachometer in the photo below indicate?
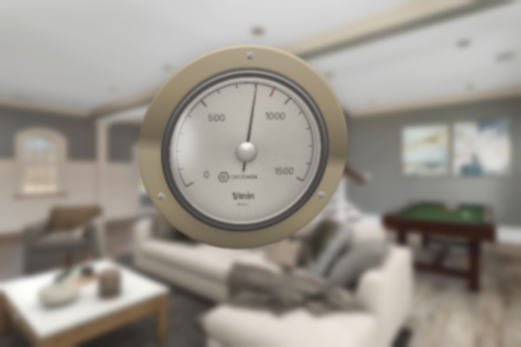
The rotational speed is 800 rpm
